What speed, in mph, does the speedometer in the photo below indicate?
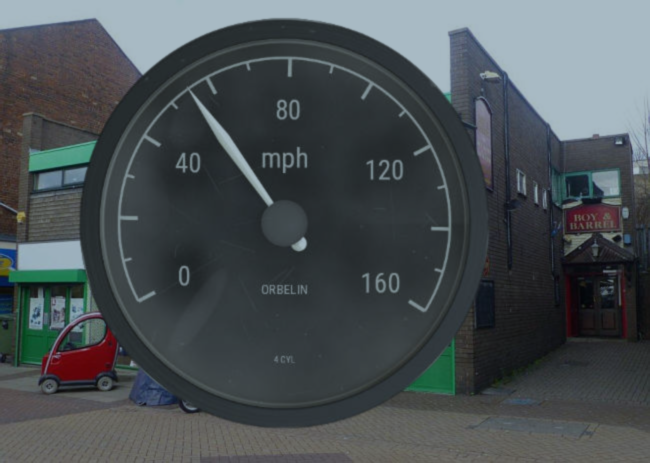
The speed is 55 mph
